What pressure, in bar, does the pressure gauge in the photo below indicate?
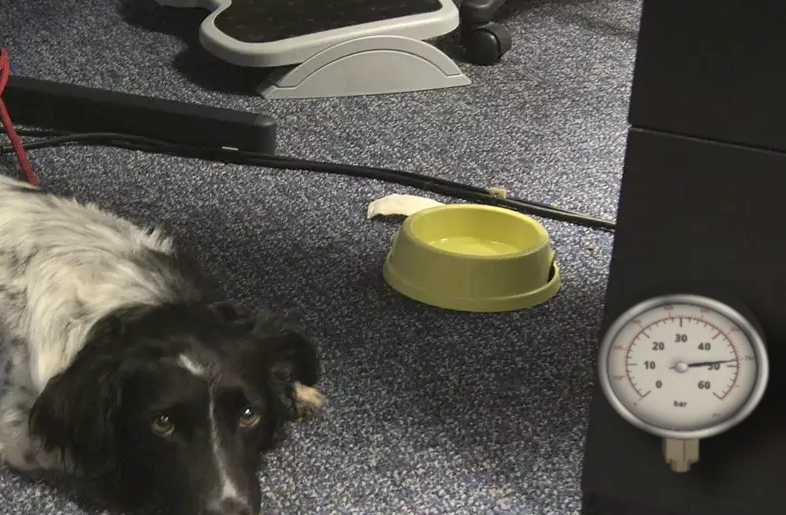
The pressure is 48 bar
